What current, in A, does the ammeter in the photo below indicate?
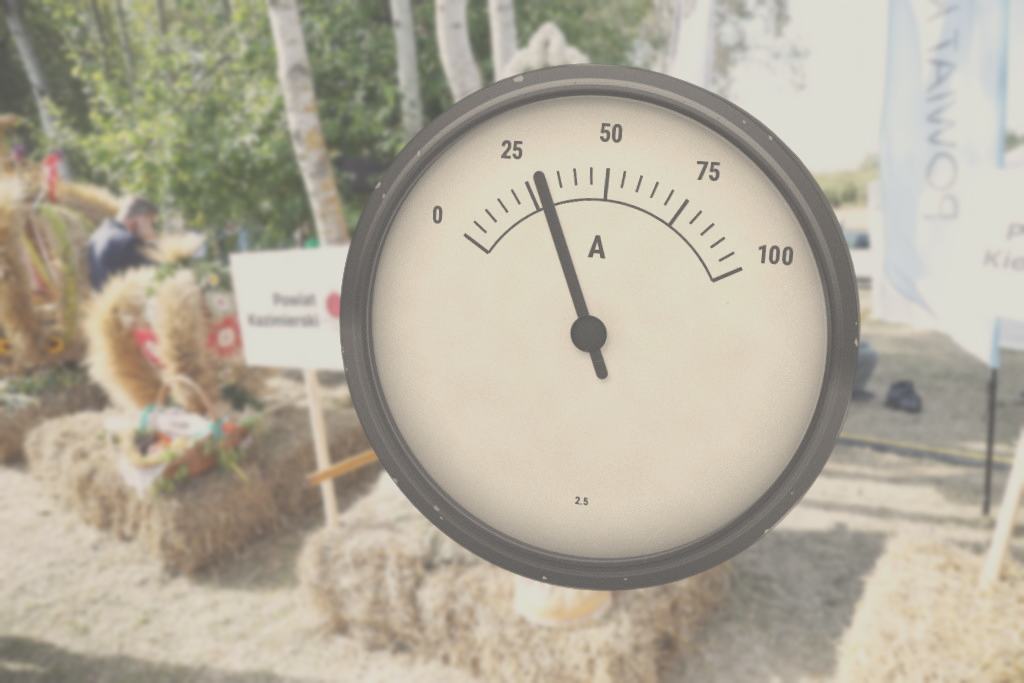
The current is 30 A
